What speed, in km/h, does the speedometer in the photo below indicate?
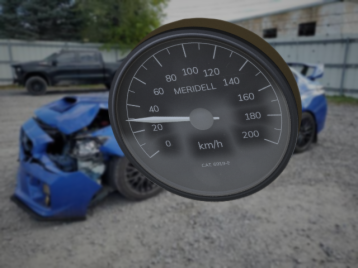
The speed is 30 km/h
